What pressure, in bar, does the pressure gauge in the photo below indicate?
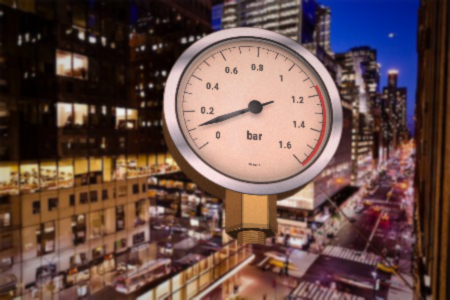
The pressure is 0.1 bar
